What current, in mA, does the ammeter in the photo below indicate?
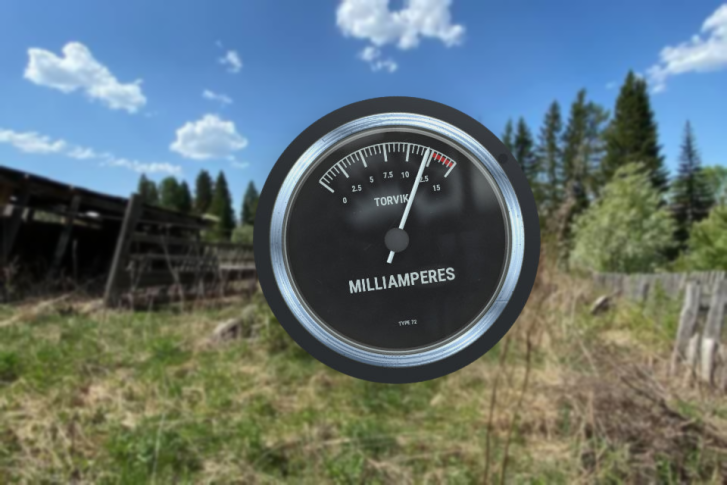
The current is 12 mA
